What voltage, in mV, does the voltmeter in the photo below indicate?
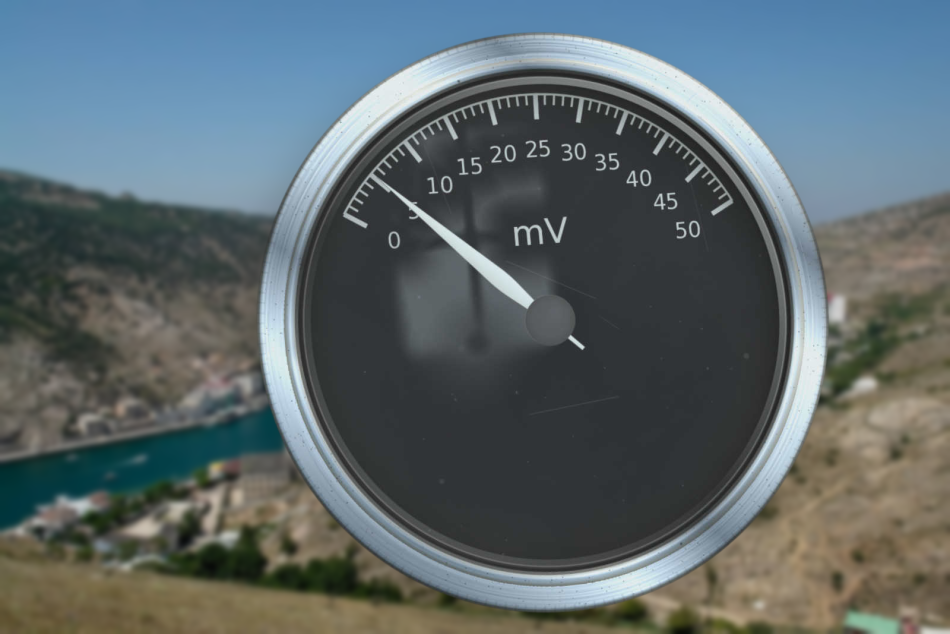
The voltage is 5 mV
